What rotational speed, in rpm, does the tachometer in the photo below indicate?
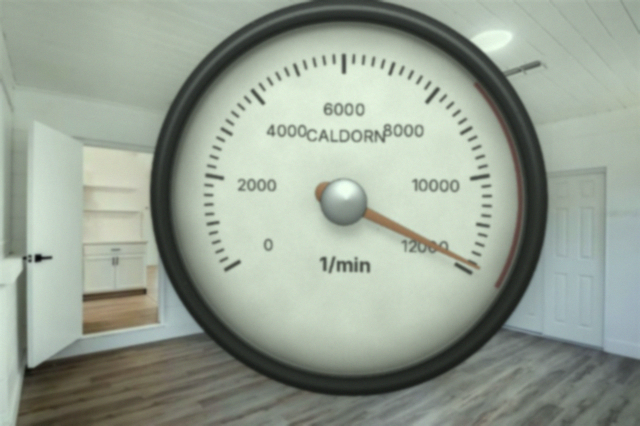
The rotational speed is 11800 rpm
